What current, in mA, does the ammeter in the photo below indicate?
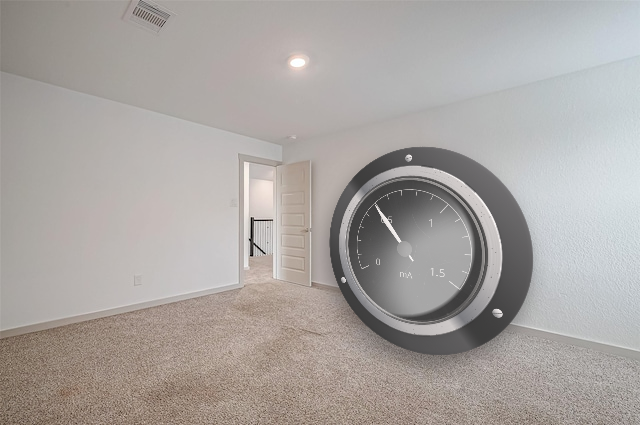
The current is 0.5 mA
